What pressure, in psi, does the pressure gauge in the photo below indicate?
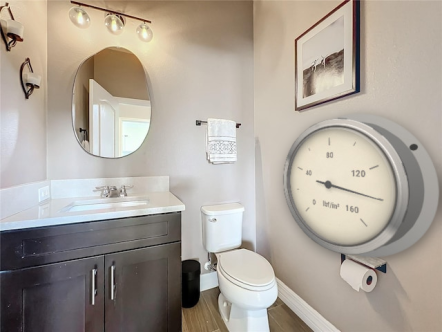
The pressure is 140 psi
